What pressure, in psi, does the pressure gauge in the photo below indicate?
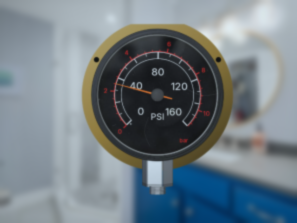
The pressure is 35 psi
